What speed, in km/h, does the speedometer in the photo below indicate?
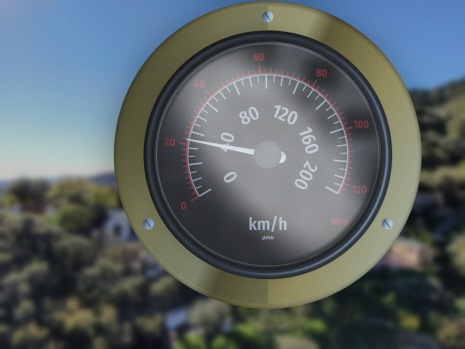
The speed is 35 km/h
